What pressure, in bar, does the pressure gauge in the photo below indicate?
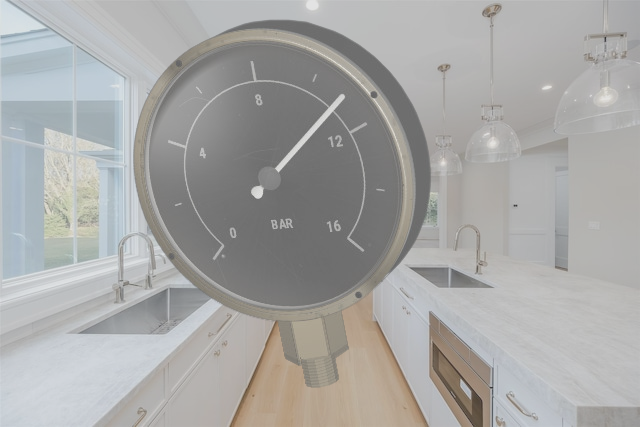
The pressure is 11 bar
